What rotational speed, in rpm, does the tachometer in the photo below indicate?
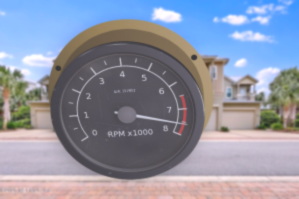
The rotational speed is 7500 rpm
